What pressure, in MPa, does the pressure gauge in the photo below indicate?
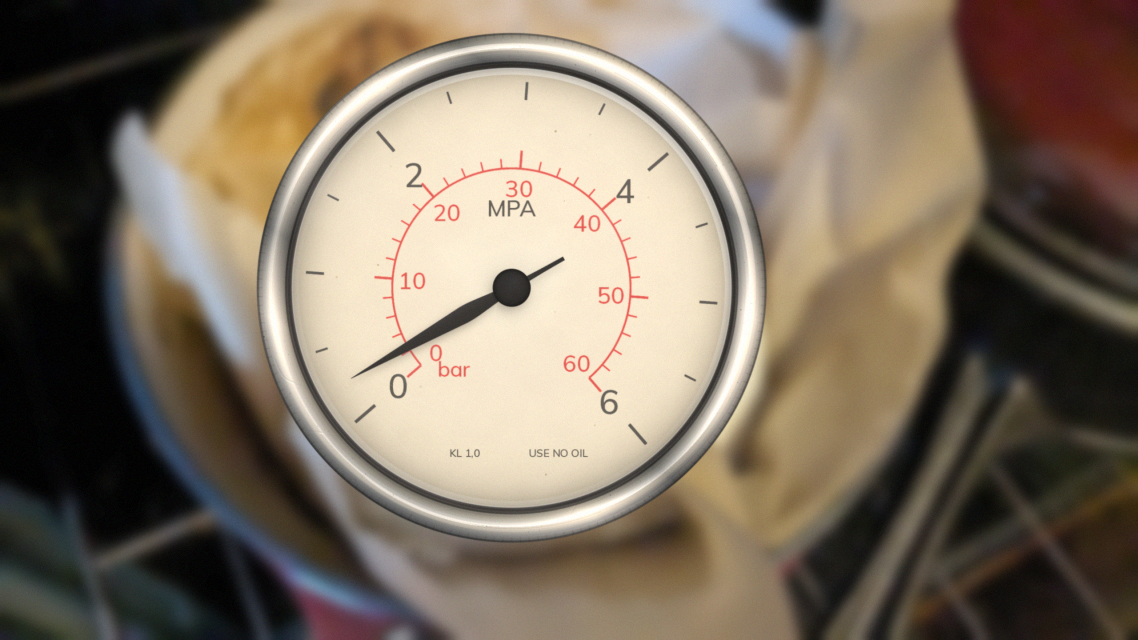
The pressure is 0.25 MPa
